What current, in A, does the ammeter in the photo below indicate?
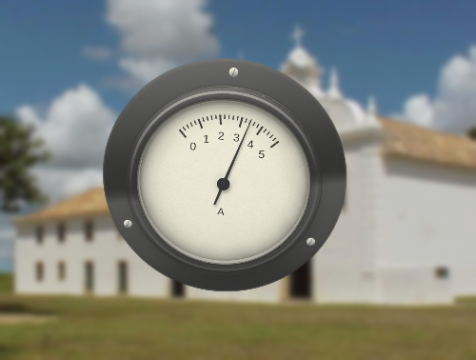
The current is 3.4 A
